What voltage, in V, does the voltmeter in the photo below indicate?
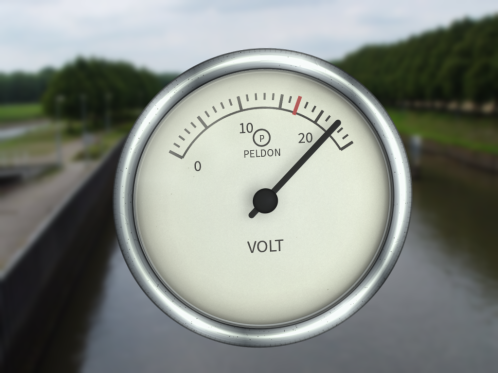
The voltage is 22 V
